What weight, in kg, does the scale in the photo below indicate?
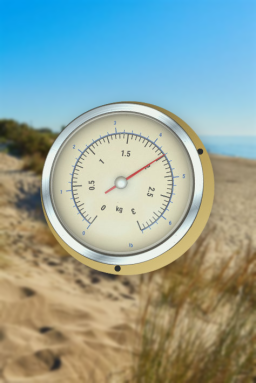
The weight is 2 kg
